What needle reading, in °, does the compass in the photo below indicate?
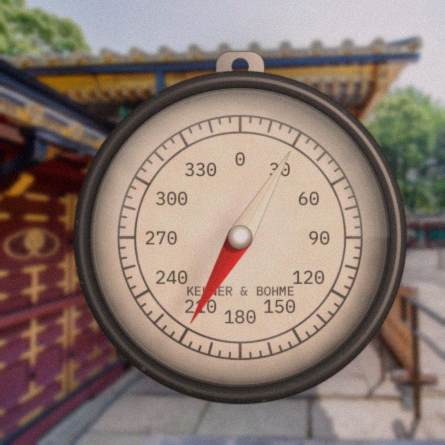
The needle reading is 210 °
